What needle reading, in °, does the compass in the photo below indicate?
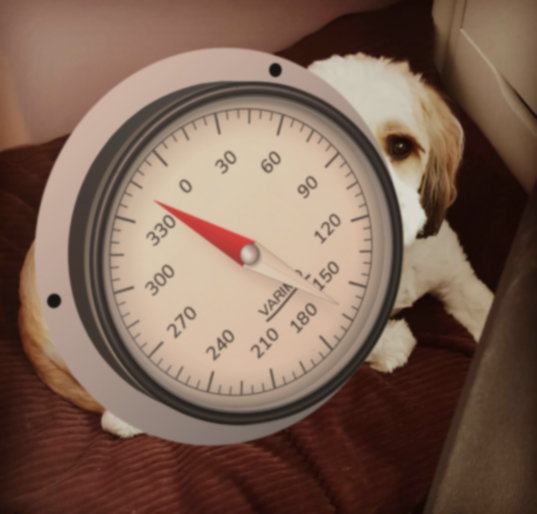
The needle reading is 342.5 °
